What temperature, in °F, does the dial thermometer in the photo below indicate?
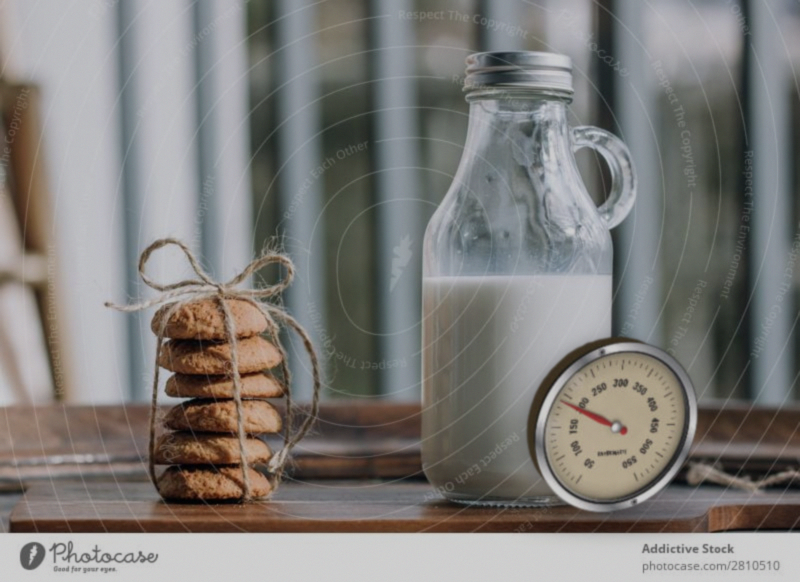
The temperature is 190 °F
